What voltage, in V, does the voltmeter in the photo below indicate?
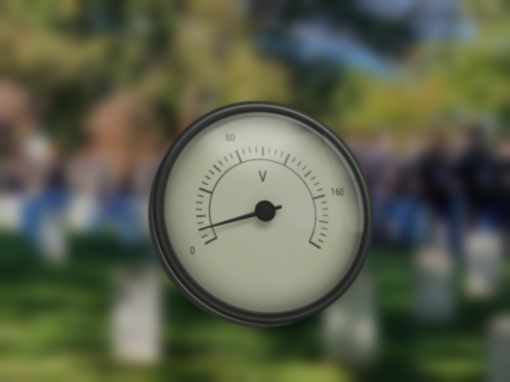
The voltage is 10 V
